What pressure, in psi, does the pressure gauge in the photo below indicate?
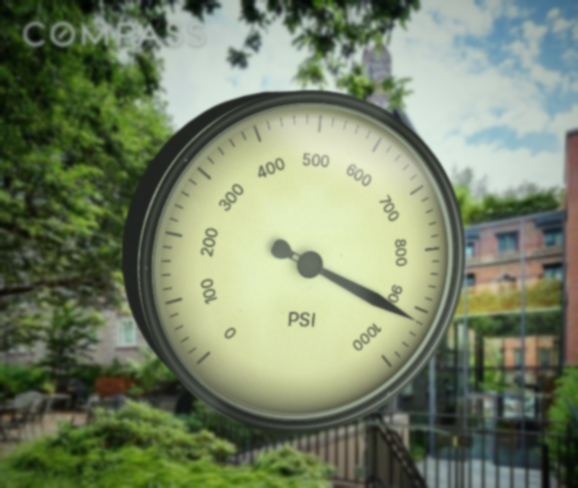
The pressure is 920 psi
